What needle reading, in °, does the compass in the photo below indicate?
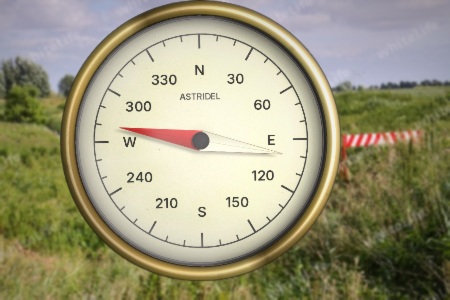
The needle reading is 280 °
